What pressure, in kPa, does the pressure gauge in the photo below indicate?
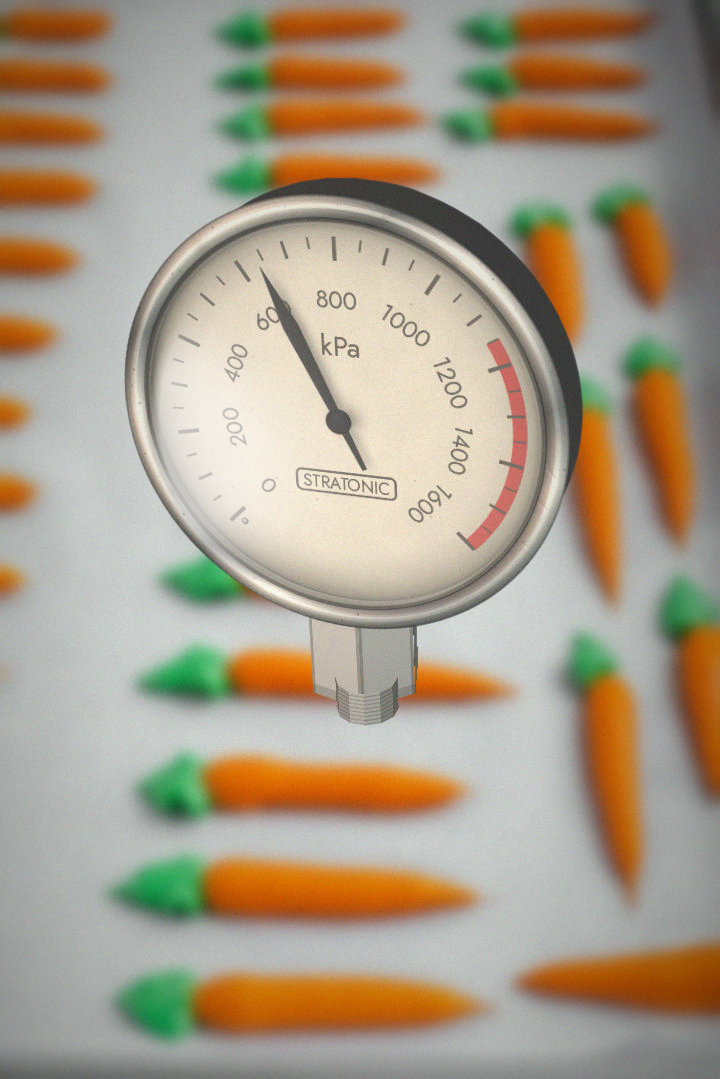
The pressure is 650 kPa
